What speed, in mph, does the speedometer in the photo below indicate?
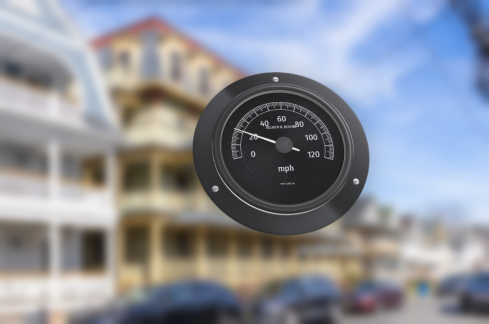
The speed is 20 mph
